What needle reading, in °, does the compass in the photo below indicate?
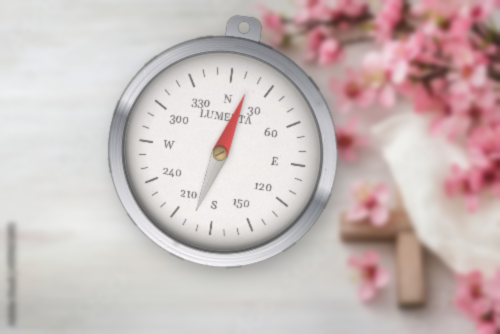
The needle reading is 15 °
